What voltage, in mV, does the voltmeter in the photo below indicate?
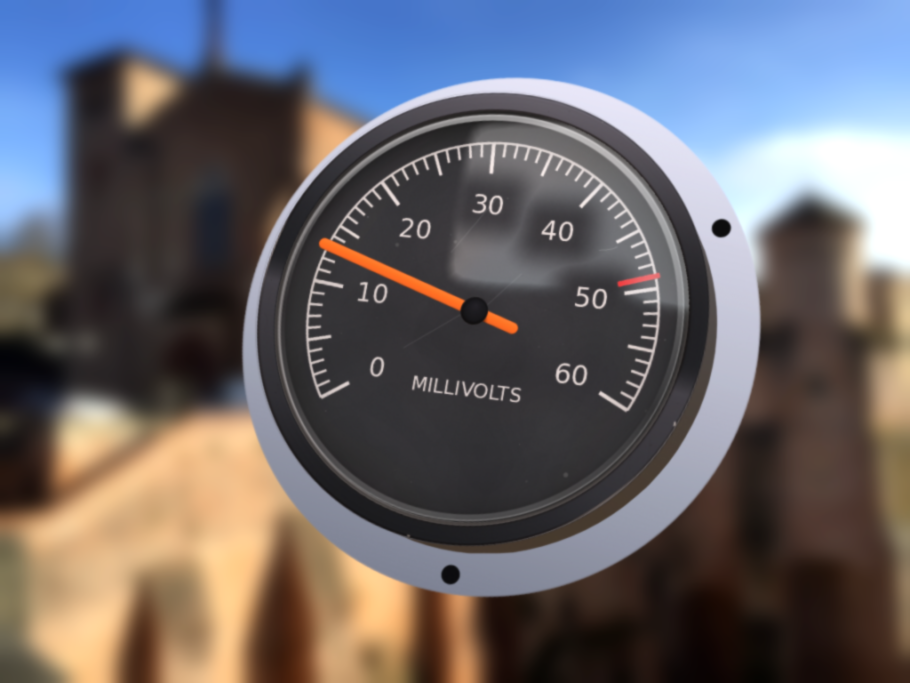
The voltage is 13 mV
